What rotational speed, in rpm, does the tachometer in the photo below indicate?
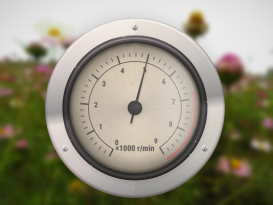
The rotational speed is 5000 rpm
